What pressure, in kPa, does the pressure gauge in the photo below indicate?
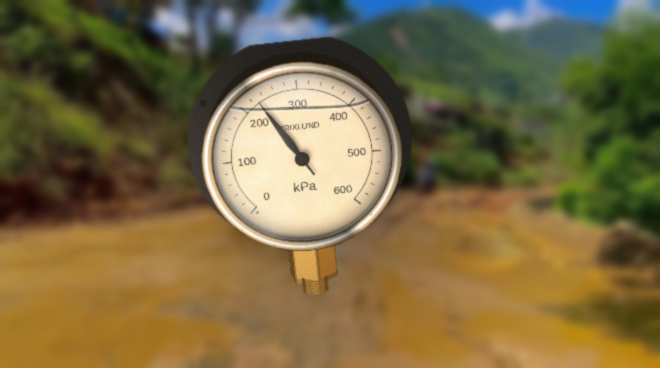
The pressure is 230 kPa
